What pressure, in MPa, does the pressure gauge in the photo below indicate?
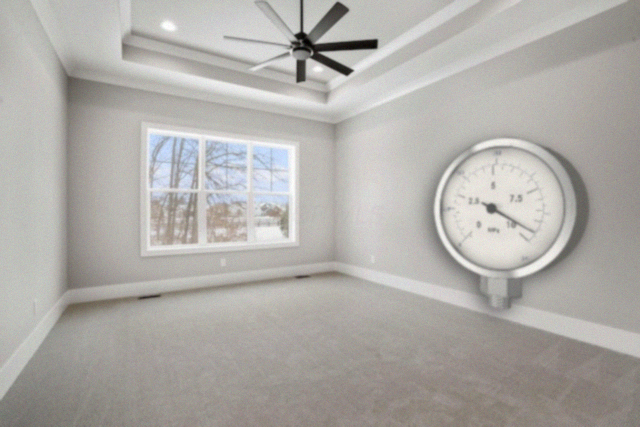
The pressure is 9.5 MPa
